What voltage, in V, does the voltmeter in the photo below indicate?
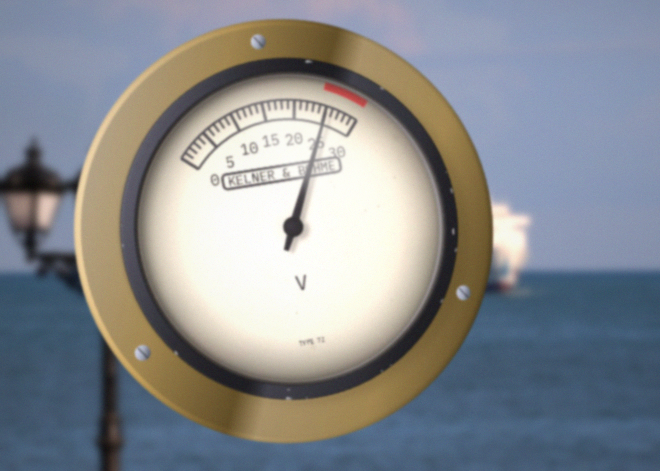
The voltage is 25 V
